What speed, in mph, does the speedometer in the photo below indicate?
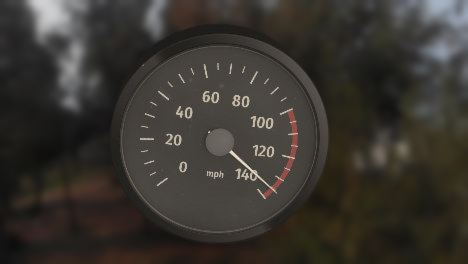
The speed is 135 mph
